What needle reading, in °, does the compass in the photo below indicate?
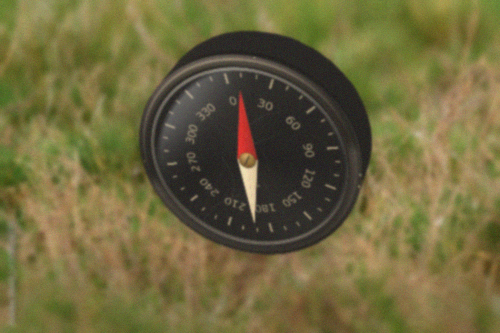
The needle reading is 10 °
